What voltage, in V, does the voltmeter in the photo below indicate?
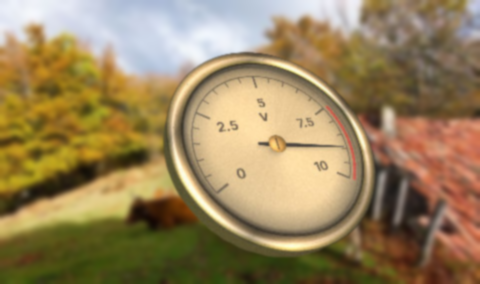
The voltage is 9 V
